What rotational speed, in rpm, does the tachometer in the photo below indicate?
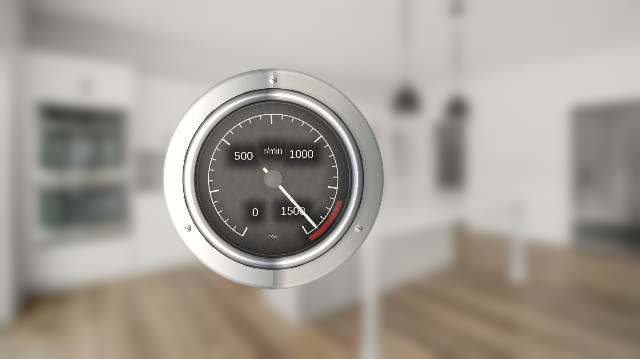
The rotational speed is 1450 rpm
